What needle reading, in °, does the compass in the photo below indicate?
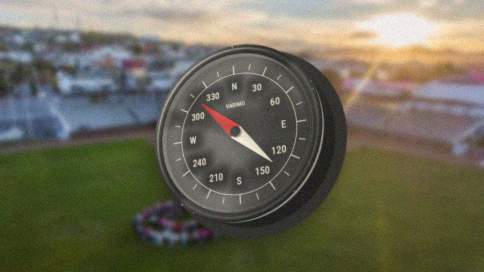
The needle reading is 315 °
